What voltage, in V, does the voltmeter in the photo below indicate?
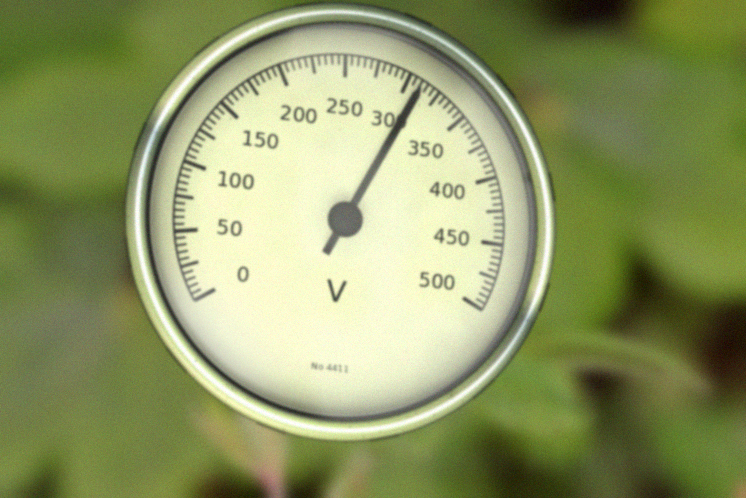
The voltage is 310 V
